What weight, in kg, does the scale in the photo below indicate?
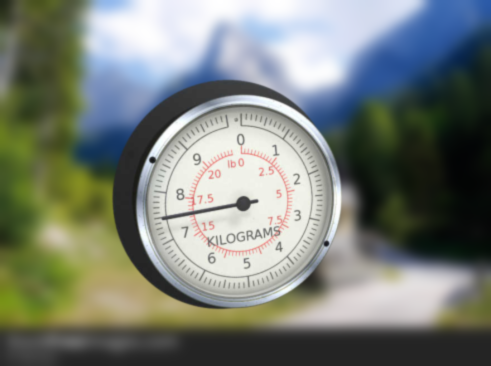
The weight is 7.5 kg
